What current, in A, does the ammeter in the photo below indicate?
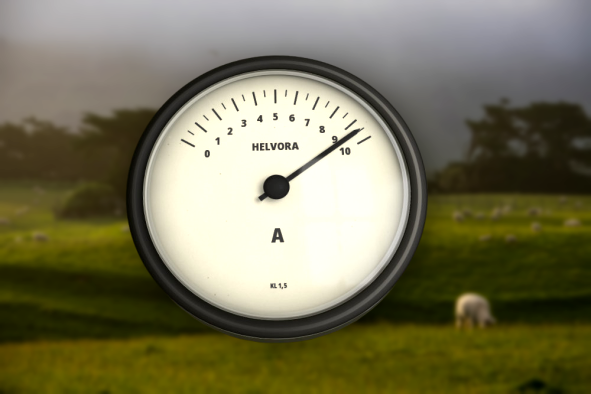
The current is 9.5 A
